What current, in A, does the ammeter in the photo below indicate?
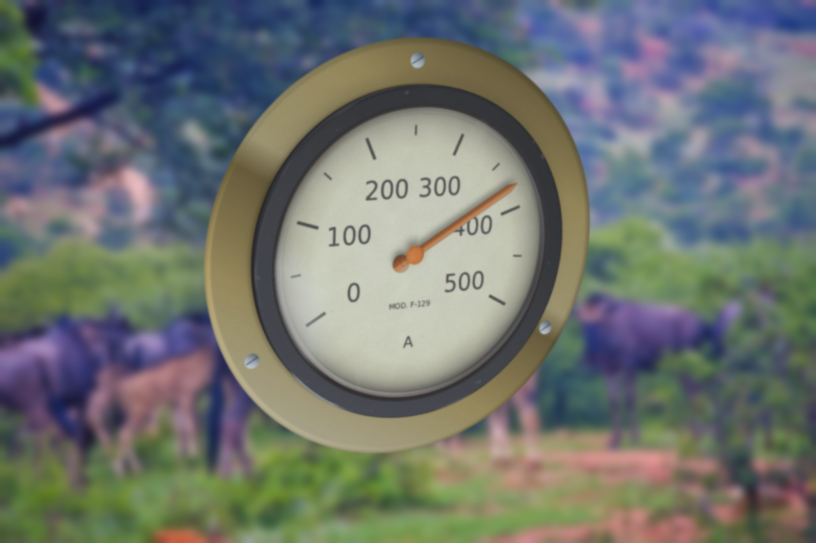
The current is 375 A
